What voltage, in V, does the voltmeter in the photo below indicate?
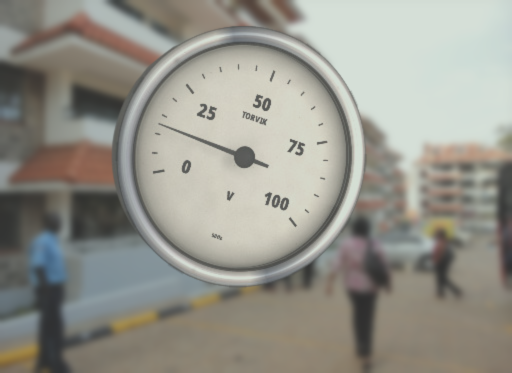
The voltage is 12.5 V
